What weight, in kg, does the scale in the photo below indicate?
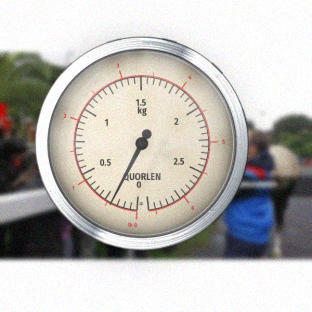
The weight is 0.2 kg
